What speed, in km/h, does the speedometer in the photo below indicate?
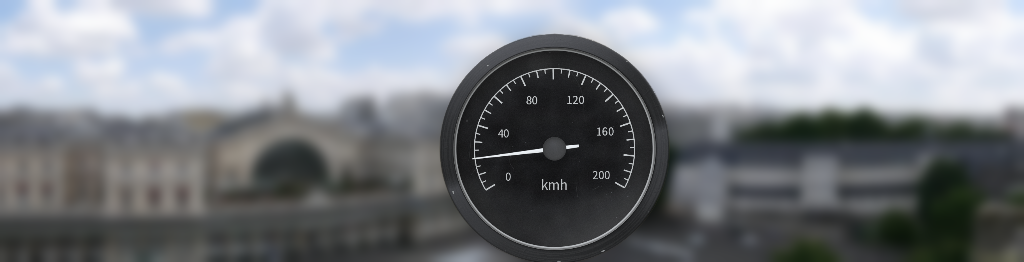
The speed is 20 km/h
